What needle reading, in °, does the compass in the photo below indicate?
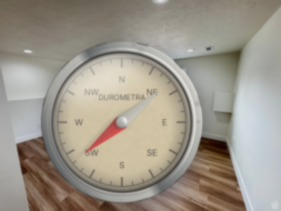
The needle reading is 230 °
